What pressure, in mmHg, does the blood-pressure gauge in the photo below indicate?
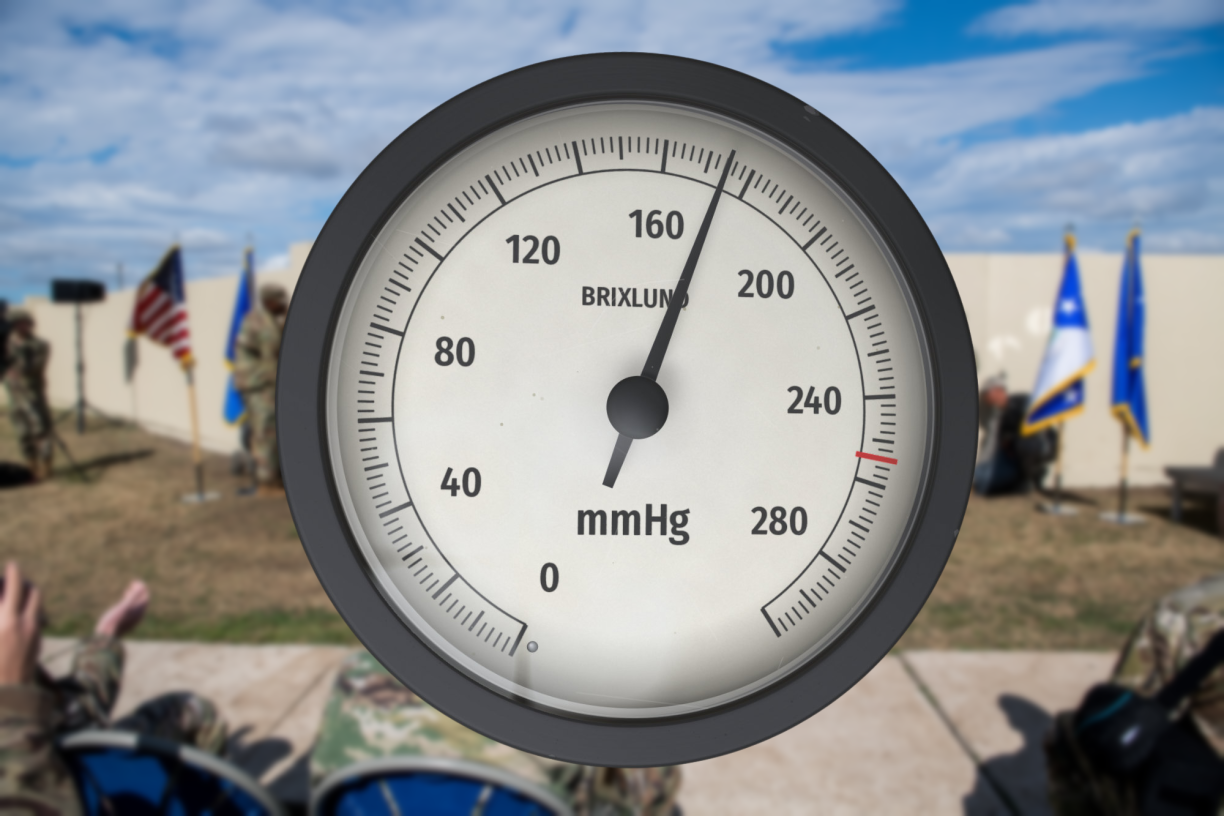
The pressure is 174 mmHg
